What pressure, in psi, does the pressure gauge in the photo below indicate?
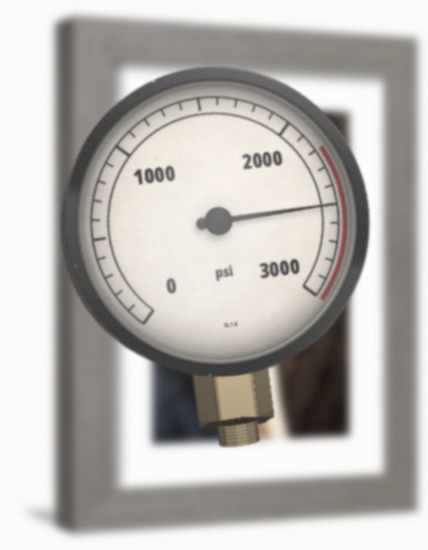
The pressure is 2500 psi
